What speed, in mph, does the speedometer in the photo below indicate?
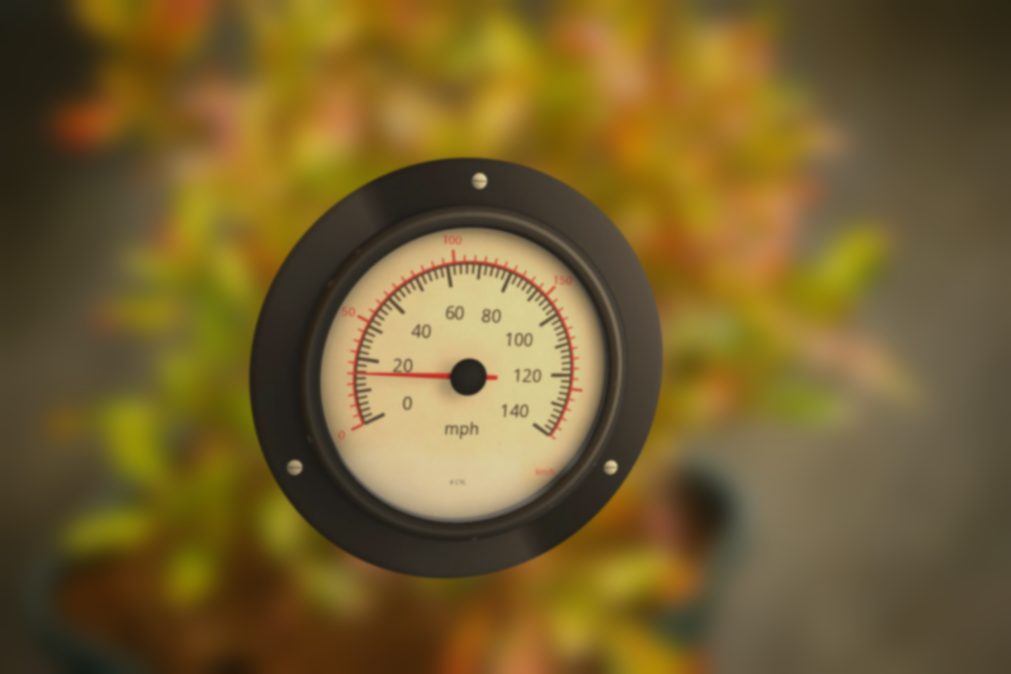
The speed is 16 mph
